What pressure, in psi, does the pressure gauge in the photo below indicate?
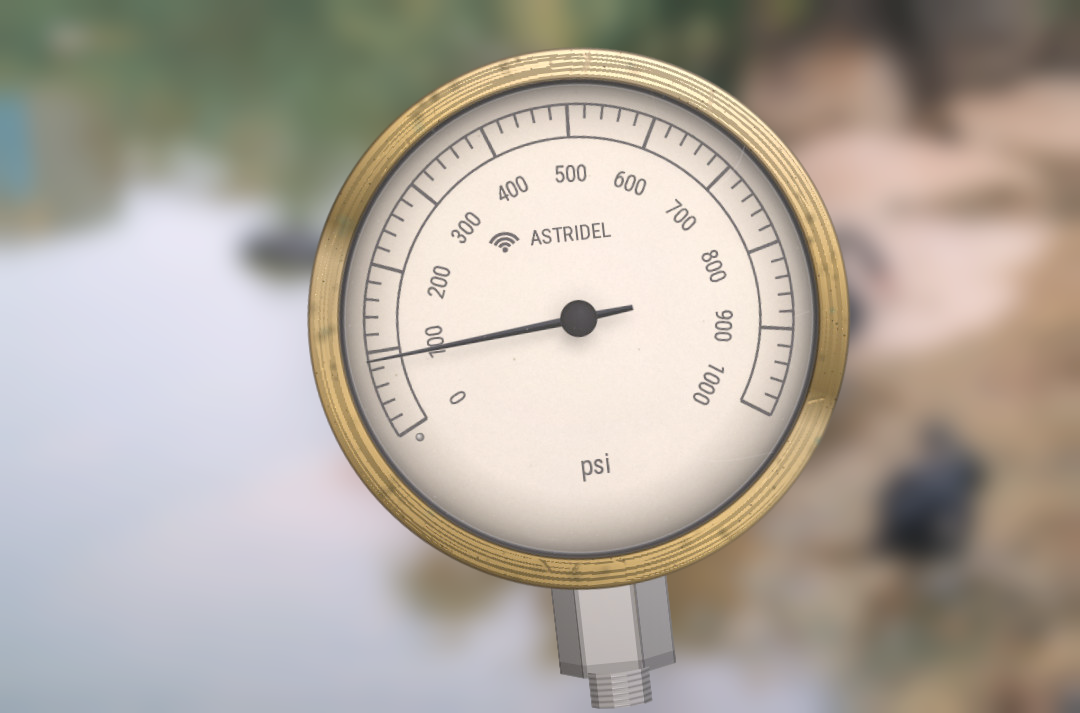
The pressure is 90 psi
